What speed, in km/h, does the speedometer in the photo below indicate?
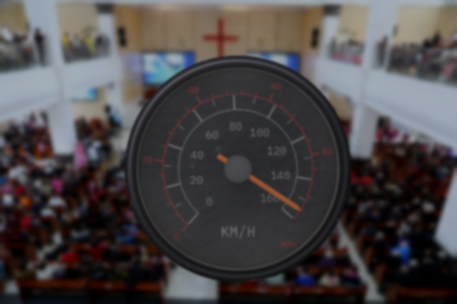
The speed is 155 km/h
